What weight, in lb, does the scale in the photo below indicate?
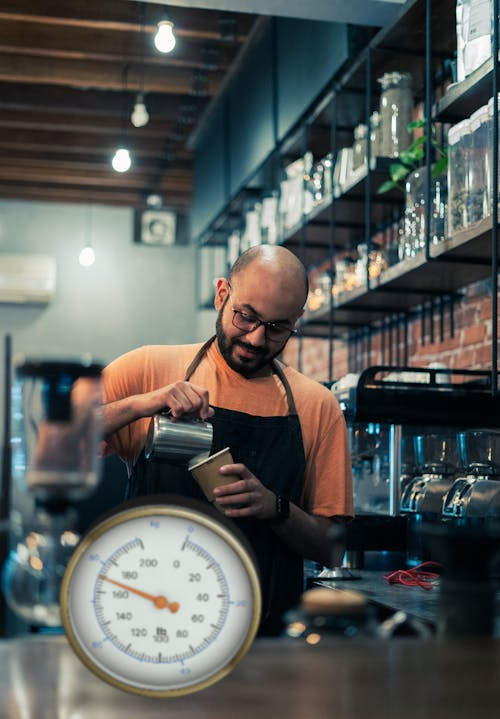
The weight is 170 lb
